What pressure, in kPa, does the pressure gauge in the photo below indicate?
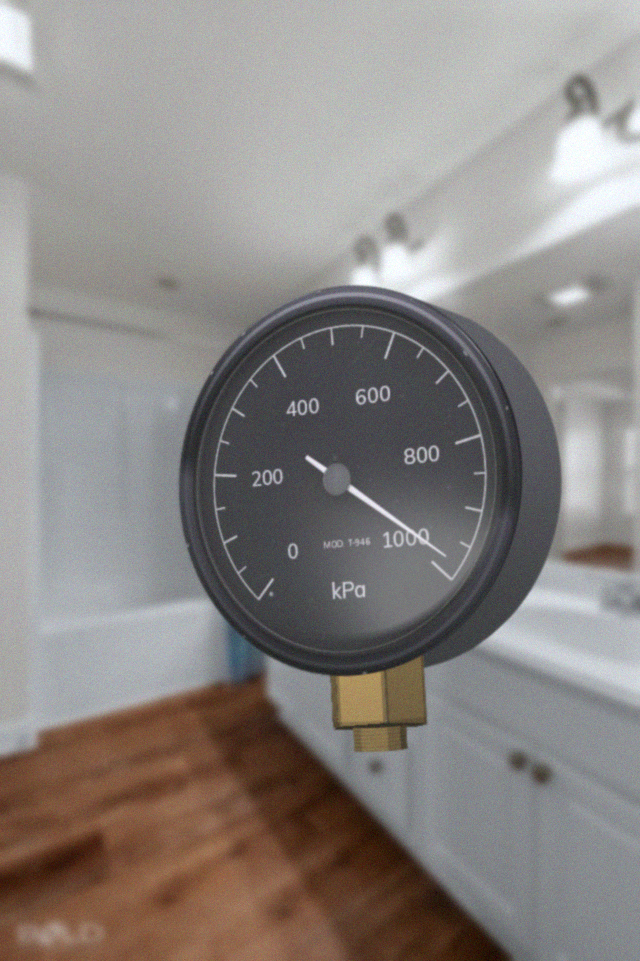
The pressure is 975 kPa
